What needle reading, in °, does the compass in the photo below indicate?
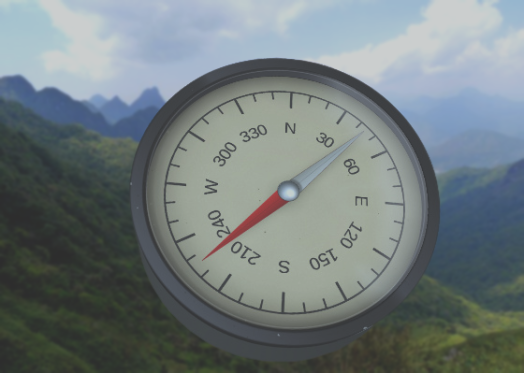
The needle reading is 225 °
